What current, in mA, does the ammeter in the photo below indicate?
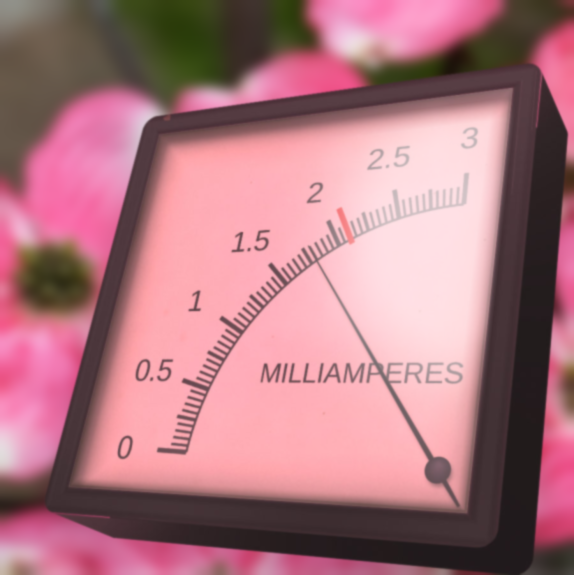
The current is 1.8 mA
